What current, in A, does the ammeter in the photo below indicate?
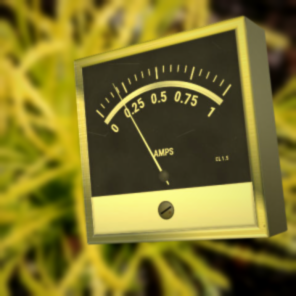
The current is 0.2 A
